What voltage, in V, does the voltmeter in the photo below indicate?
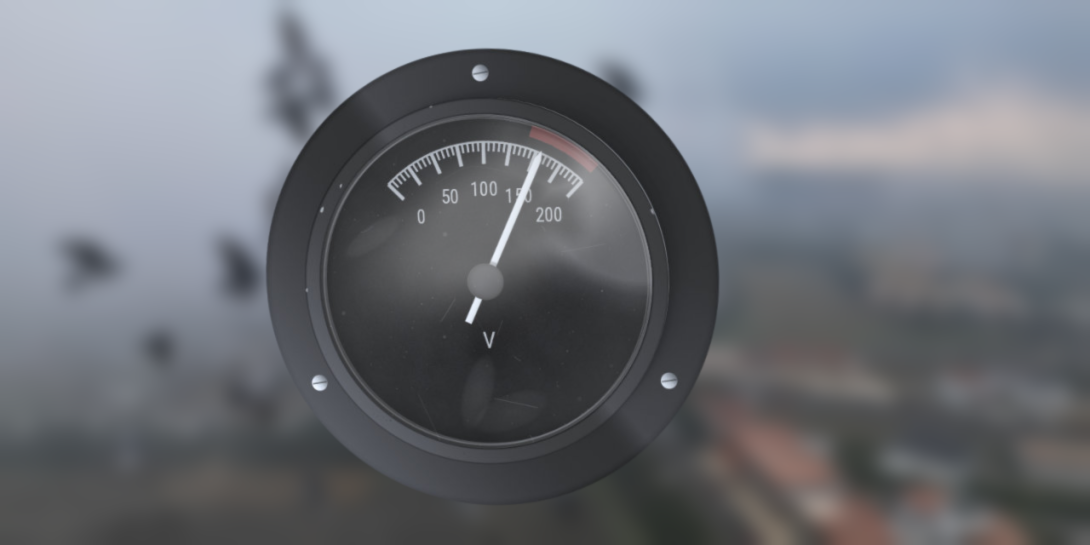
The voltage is 155 V
